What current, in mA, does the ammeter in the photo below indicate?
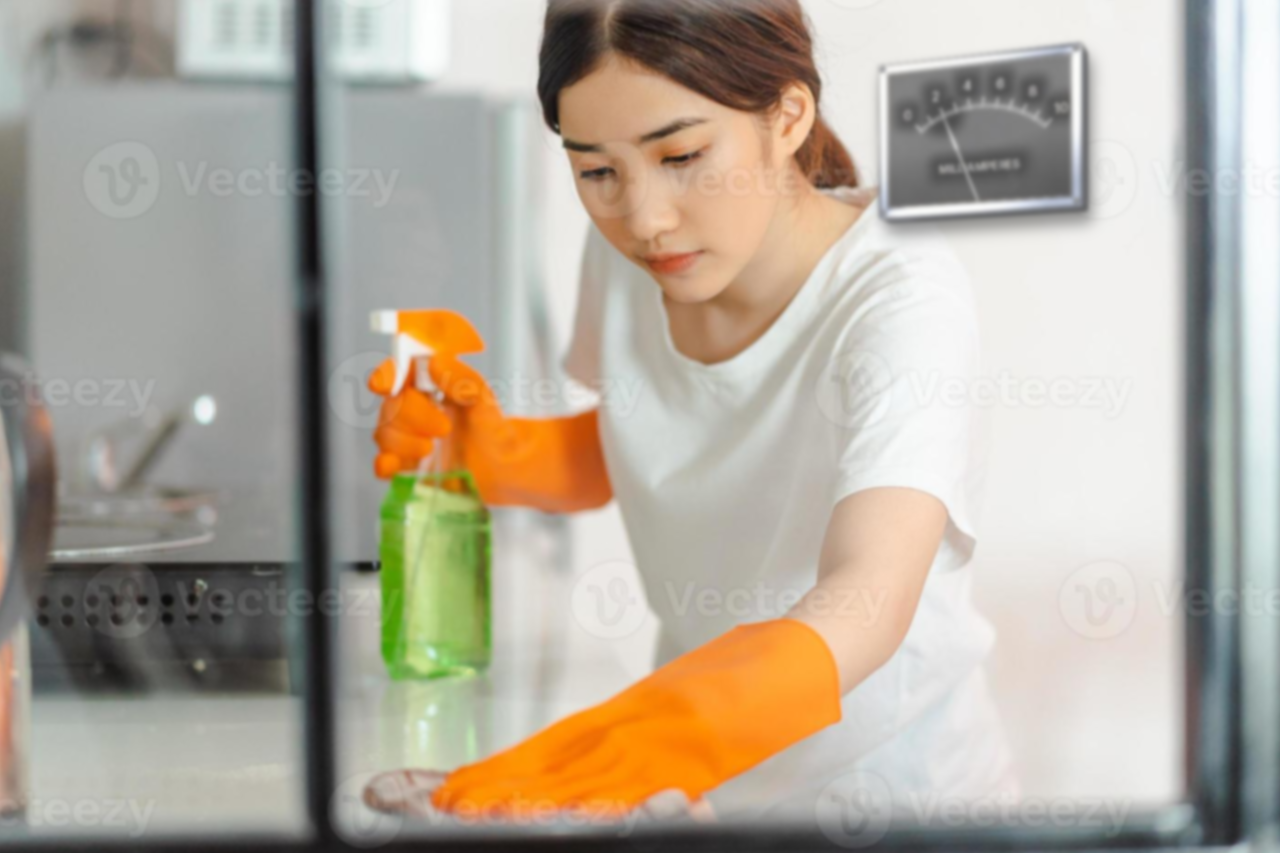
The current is 2 mA
